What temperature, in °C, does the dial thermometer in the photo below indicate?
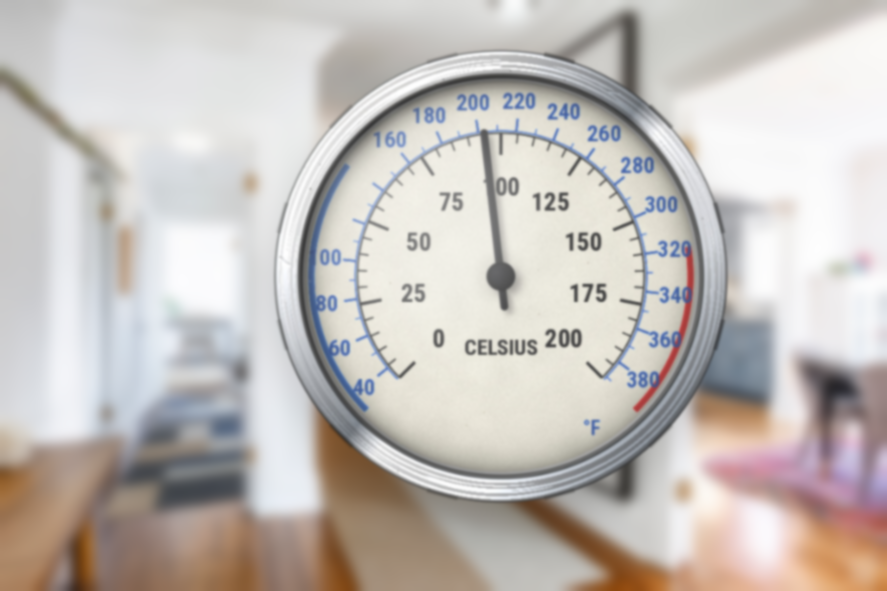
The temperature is 95 °C
